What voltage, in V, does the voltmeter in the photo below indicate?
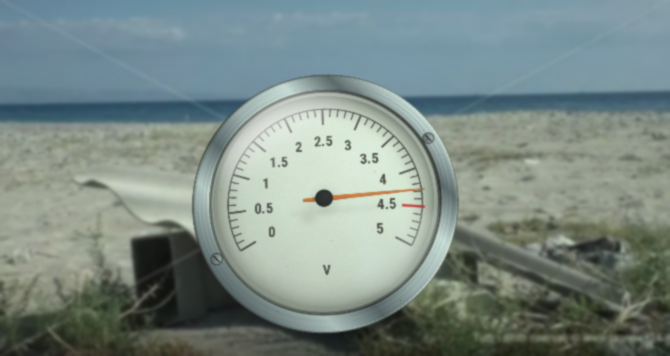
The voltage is 4.3 V
